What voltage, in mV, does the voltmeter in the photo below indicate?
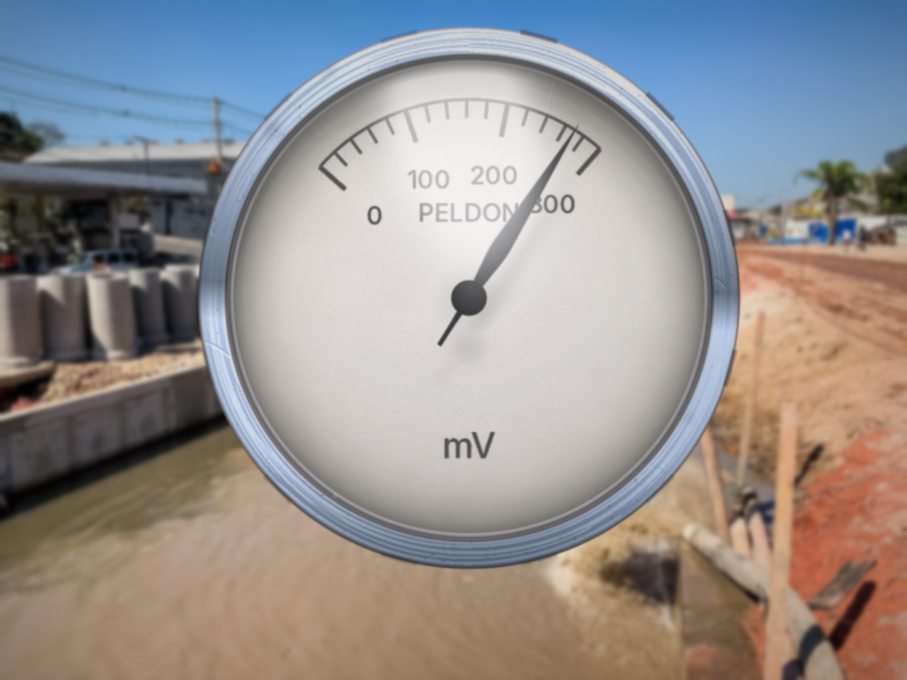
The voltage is 270 mV
